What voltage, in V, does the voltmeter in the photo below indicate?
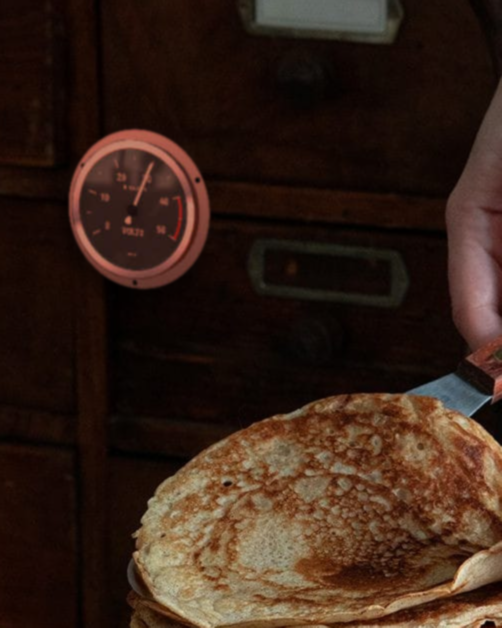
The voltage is 30 V
